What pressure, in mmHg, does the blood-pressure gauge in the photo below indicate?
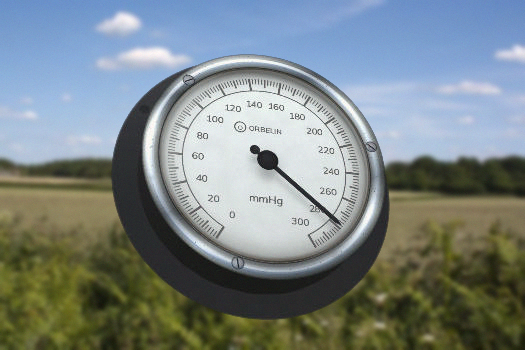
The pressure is 280 mmHg
